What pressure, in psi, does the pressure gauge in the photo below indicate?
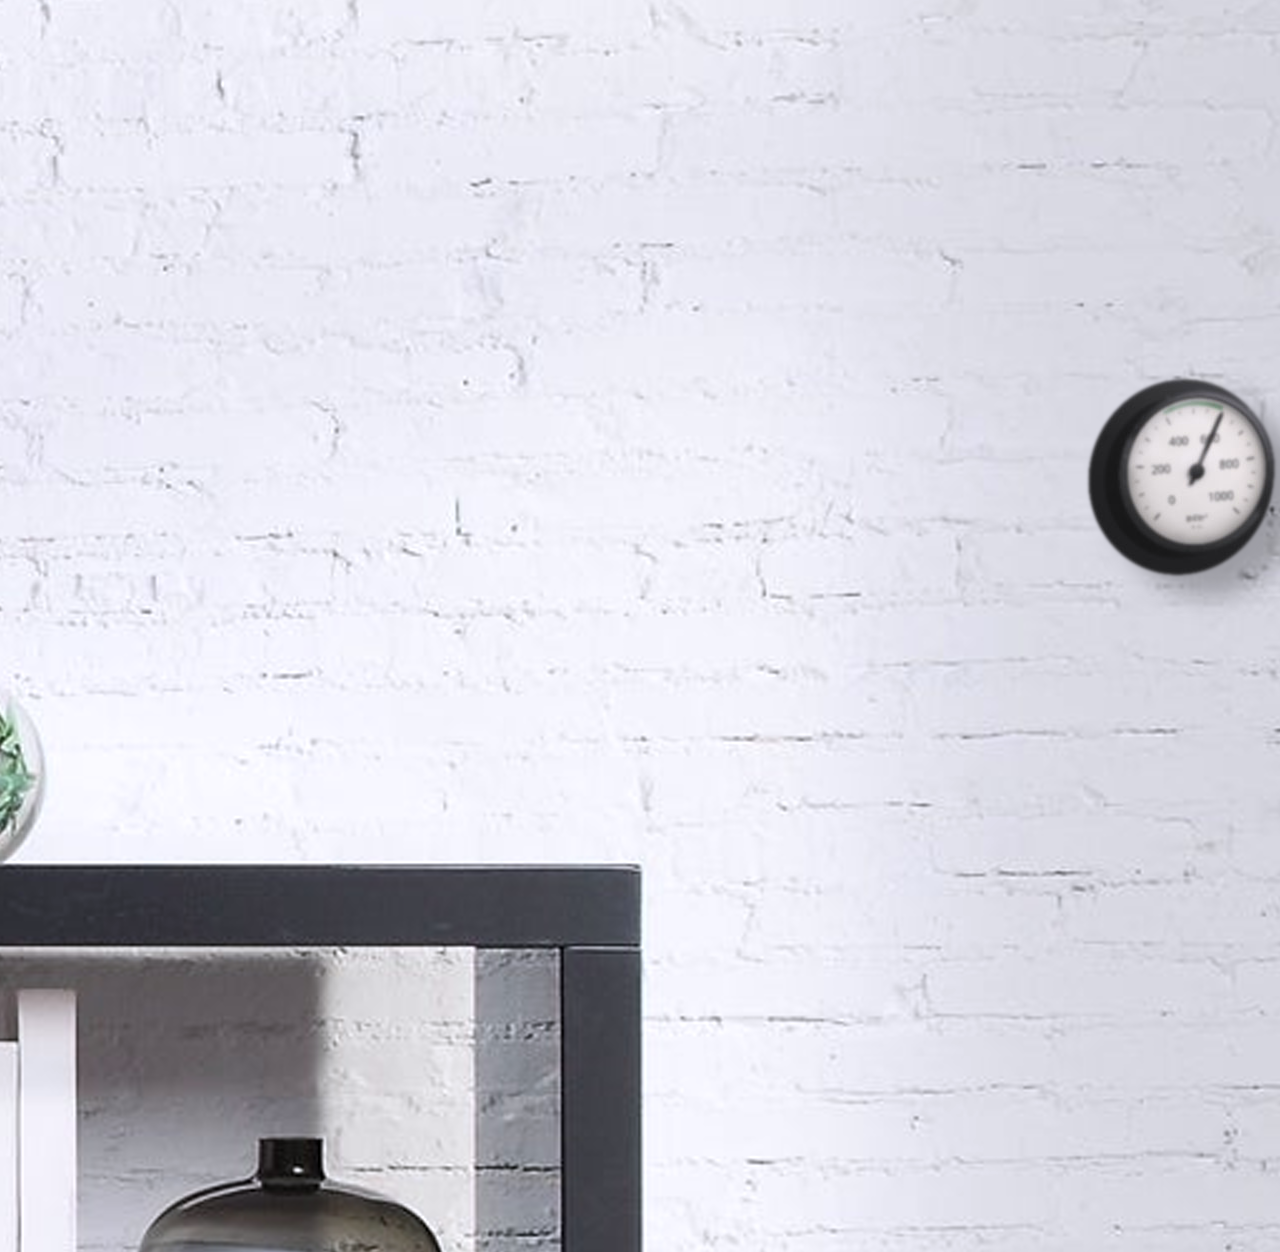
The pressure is 600 psi
